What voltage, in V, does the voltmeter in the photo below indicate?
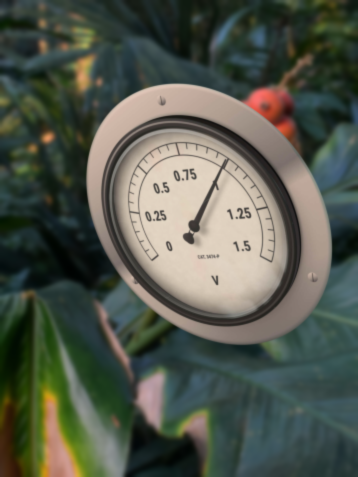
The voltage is 1 V
